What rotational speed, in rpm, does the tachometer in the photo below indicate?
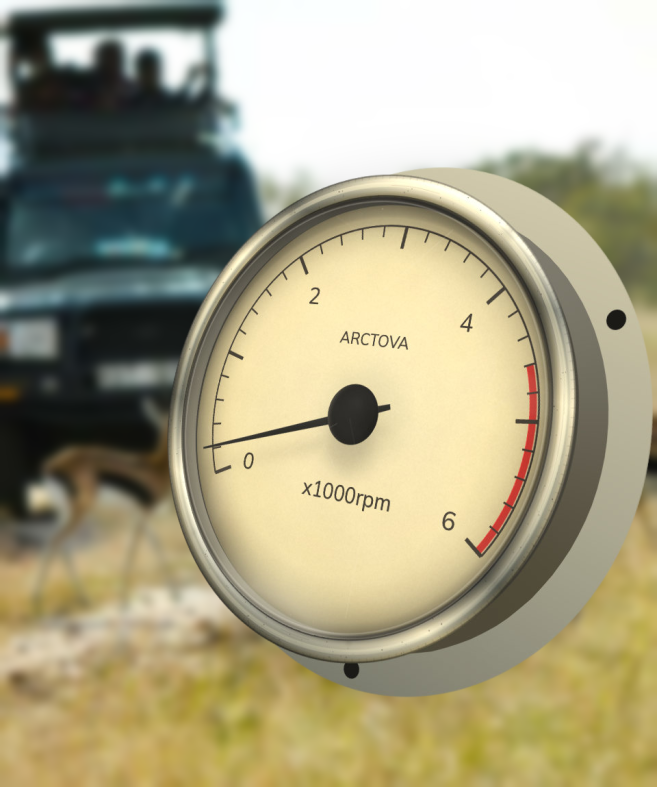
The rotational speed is 200 rpm
